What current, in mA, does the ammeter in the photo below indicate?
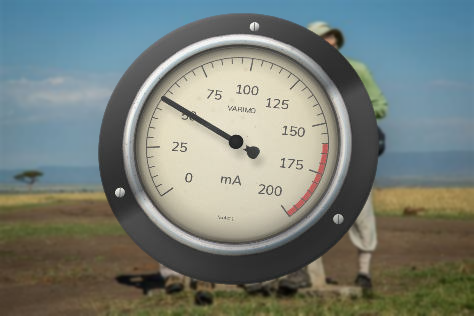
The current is 50 mA
